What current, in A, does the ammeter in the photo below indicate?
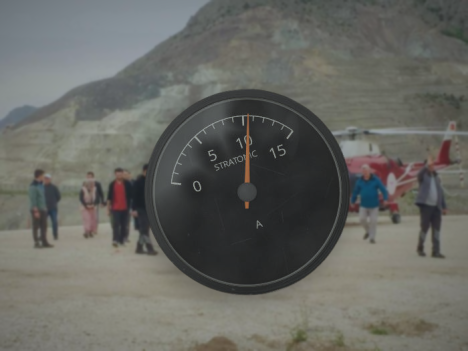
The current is 10.5 A
